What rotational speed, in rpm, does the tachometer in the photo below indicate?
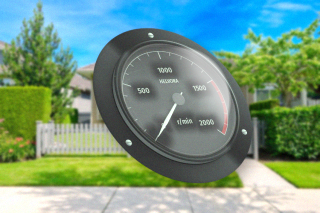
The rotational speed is 0 rpm
